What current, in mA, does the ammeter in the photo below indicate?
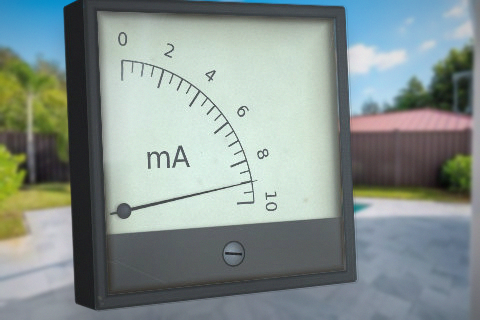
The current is 9 mA
